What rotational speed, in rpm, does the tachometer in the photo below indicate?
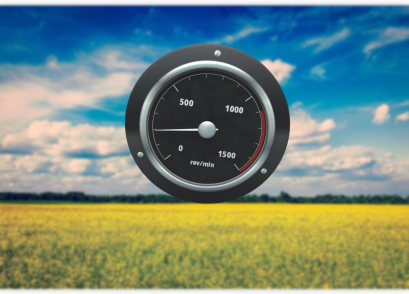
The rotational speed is 200 rpm
